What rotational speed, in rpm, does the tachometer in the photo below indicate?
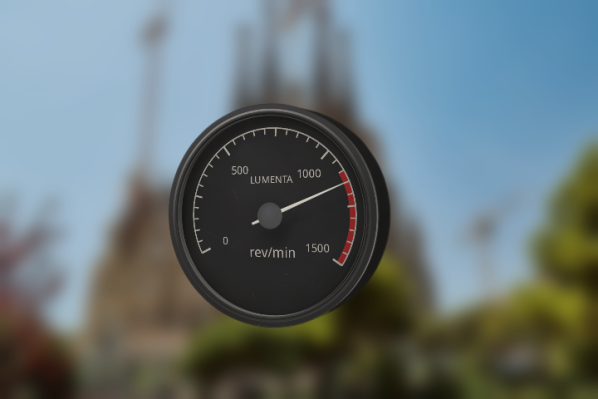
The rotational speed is 1150 rpm
